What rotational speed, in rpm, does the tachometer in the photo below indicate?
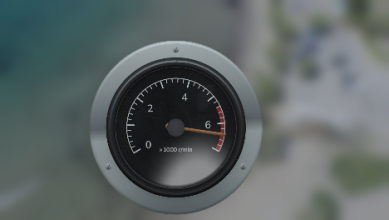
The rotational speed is 6400 rpm
